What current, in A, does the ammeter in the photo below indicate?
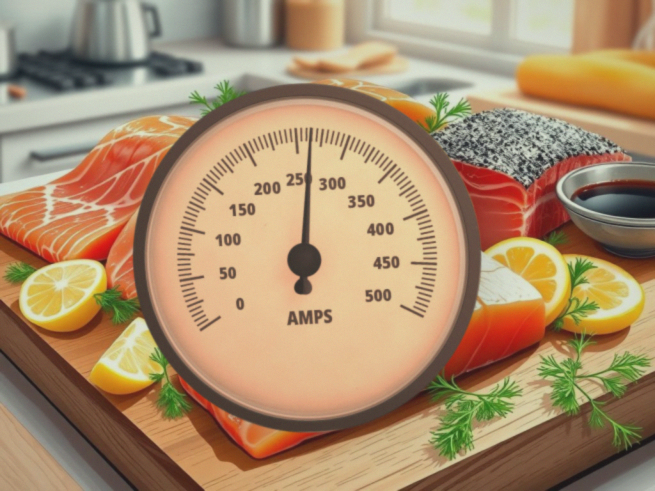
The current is 265 A
